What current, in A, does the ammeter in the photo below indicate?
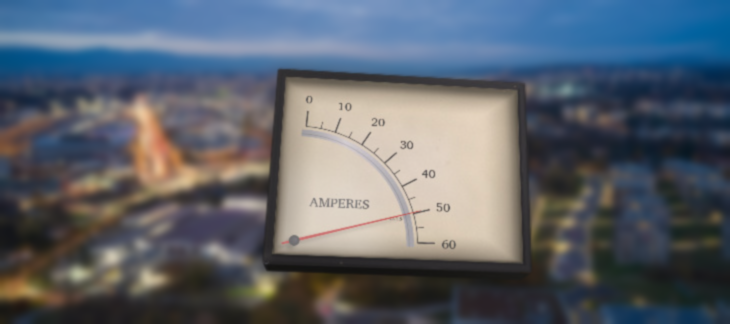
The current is 50 A
